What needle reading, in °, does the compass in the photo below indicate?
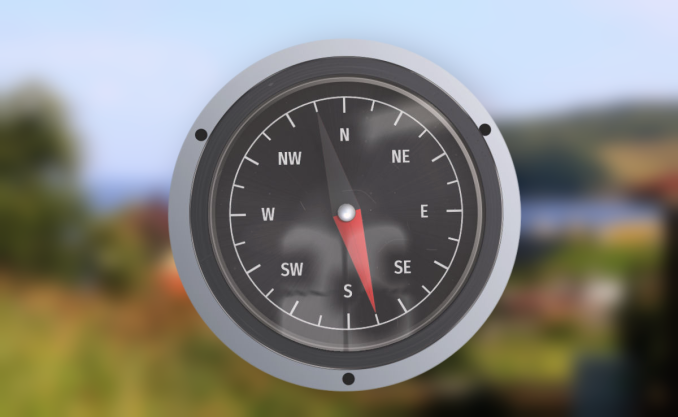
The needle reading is 165 °
